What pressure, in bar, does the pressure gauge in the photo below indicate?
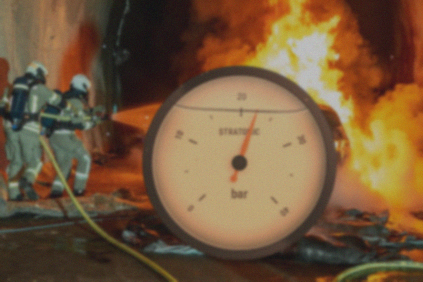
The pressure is 22.5 bar
